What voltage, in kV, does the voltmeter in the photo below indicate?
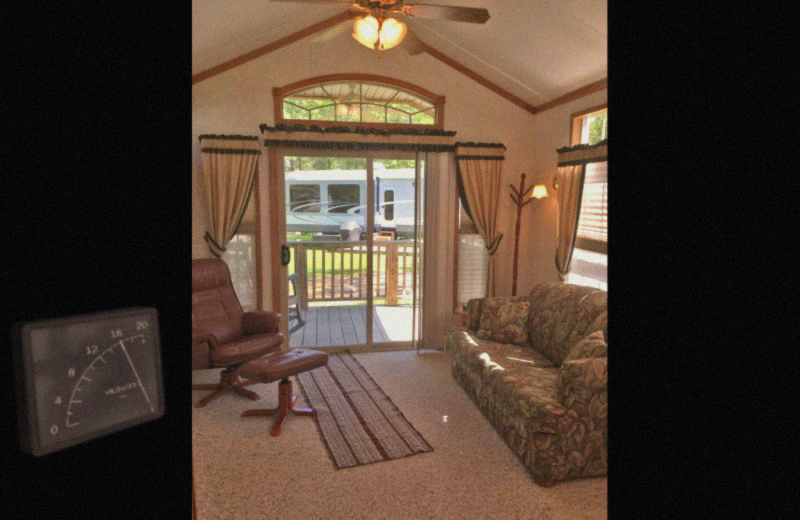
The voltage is 16 kV
